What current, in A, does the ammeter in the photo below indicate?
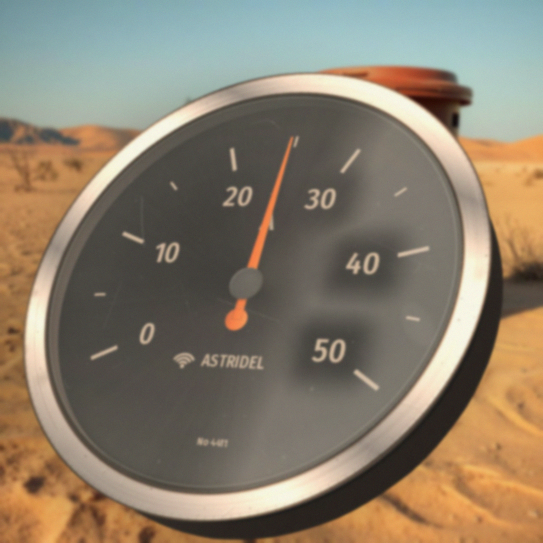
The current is 25 A
